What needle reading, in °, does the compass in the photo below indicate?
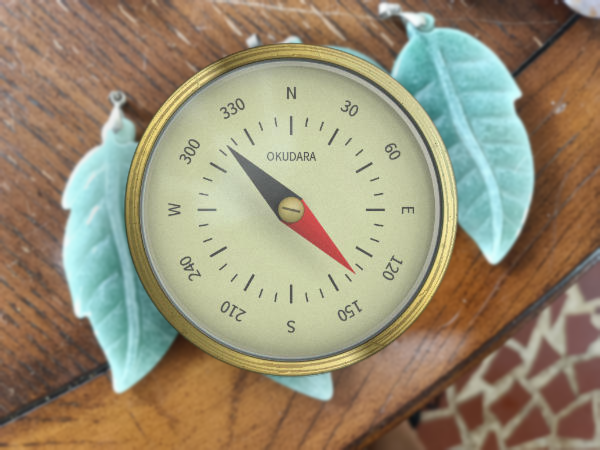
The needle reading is 135 °
